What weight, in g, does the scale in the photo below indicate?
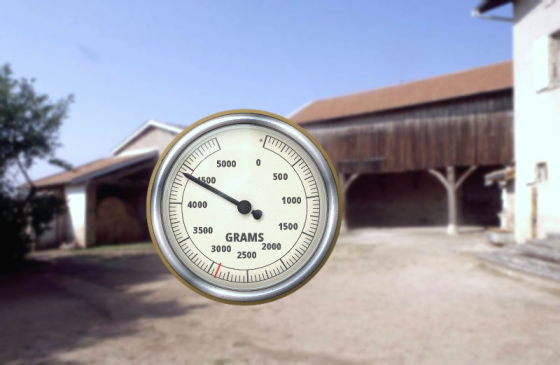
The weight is 4400 g
